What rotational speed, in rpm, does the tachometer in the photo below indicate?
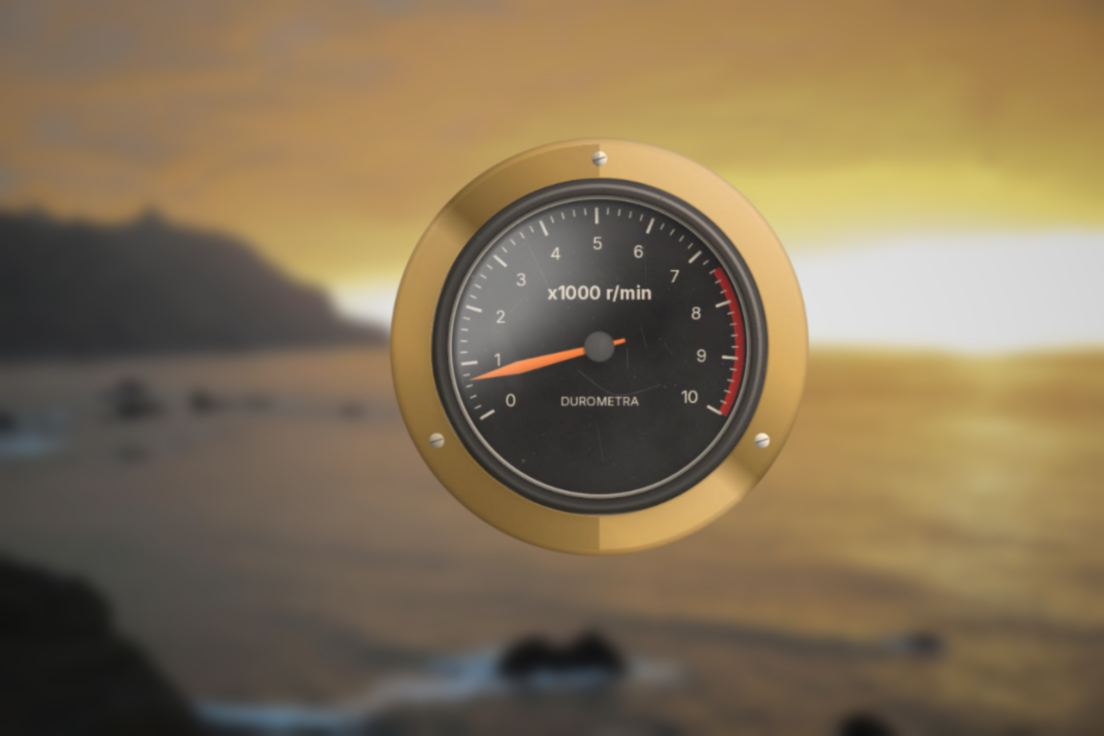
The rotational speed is 700 rpm
